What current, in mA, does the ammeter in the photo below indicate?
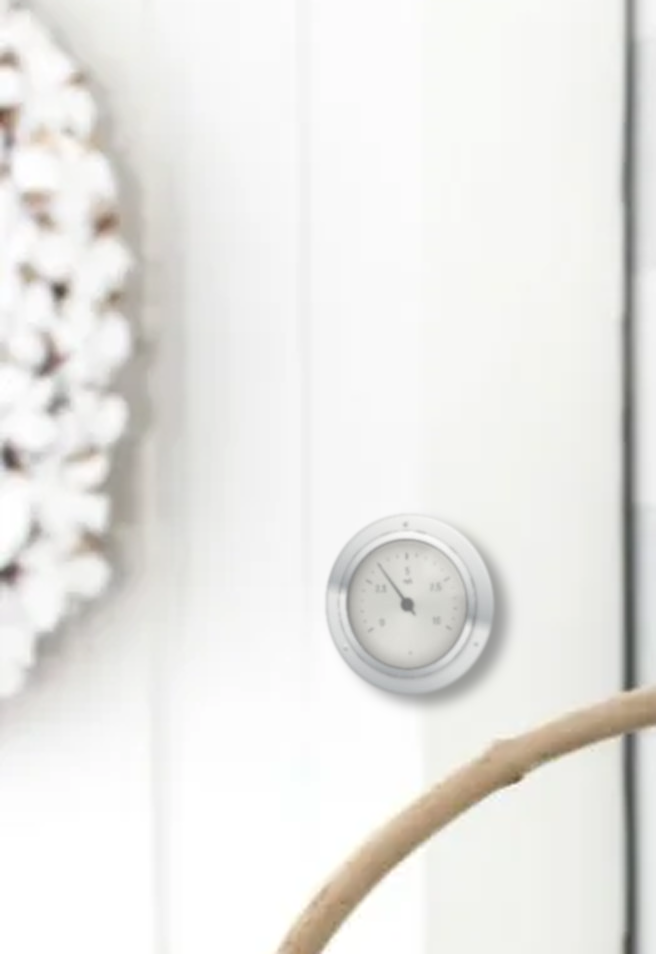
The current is 3.5 mA
